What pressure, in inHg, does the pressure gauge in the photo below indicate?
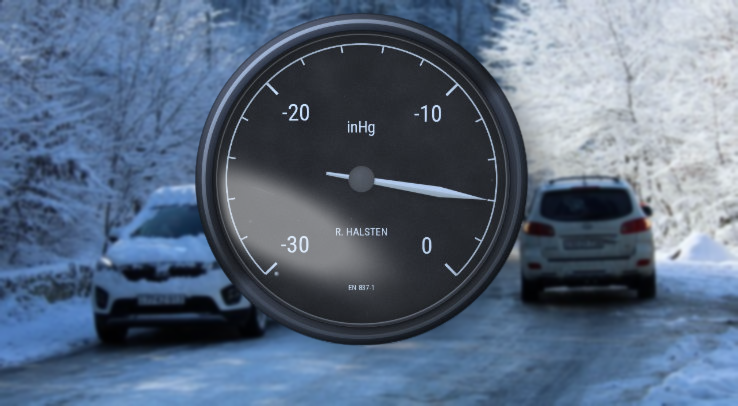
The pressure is -4 inHg
